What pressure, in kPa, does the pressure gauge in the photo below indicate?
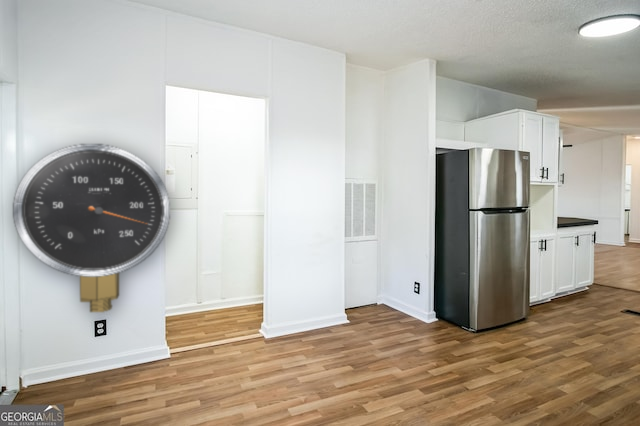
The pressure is 225 kPa
